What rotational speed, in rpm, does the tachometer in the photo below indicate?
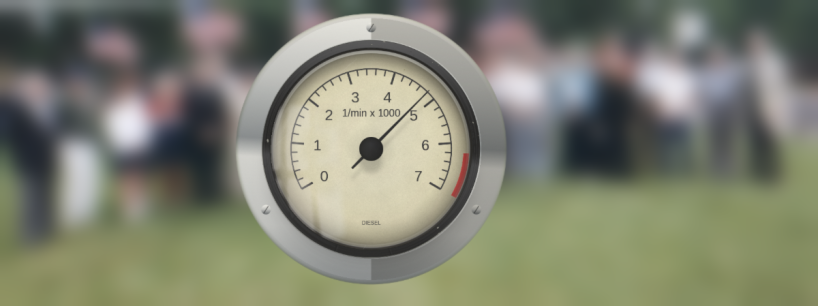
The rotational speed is 4800 rpm
